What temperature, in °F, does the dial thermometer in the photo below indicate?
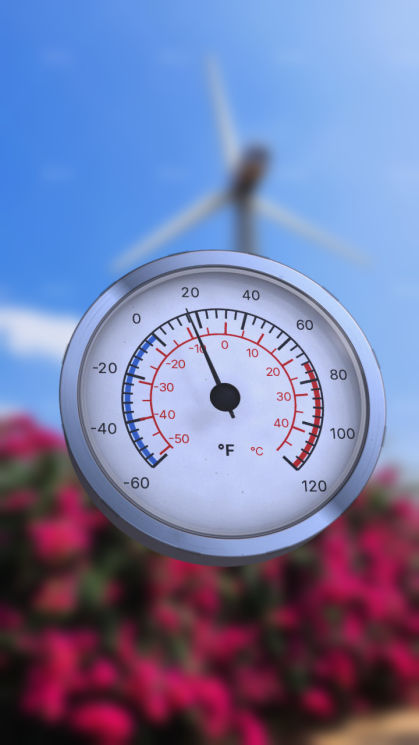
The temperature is 16 °F
